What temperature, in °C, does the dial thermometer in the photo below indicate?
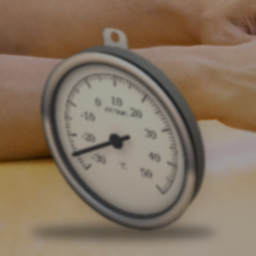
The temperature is -25 °C
